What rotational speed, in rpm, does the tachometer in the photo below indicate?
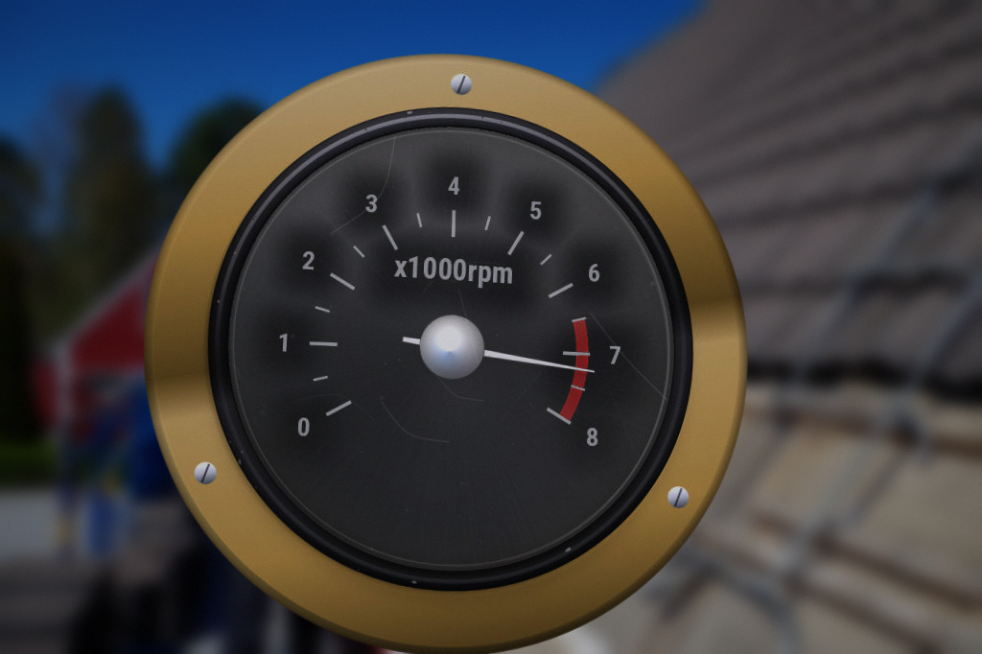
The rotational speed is 7250 rpm
